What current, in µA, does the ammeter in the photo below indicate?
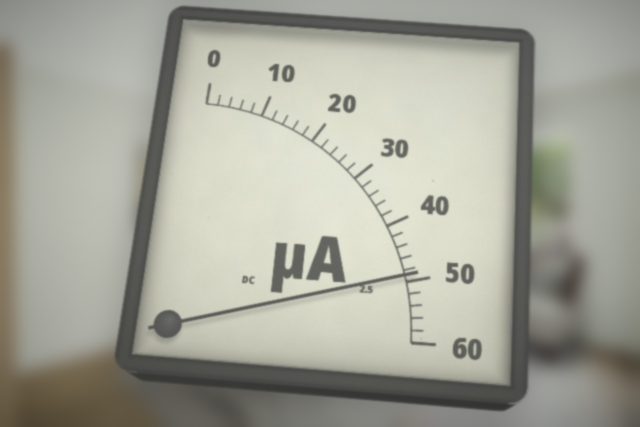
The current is 49 µA
